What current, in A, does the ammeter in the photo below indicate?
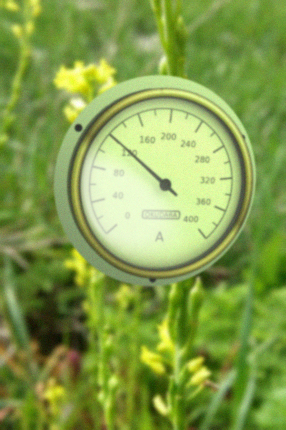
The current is 120 A
